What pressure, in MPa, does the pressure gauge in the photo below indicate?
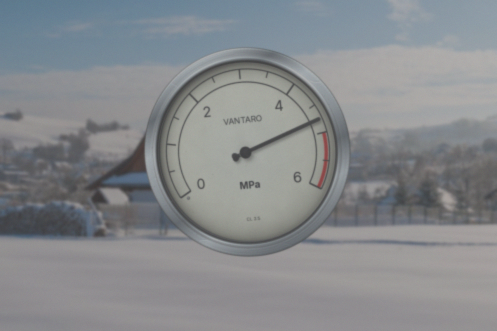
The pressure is 4.75 MPa
